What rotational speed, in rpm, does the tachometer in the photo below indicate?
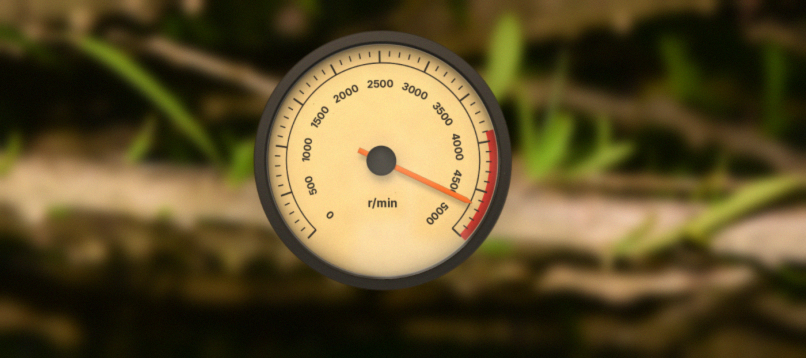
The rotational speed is 4650 rpm
